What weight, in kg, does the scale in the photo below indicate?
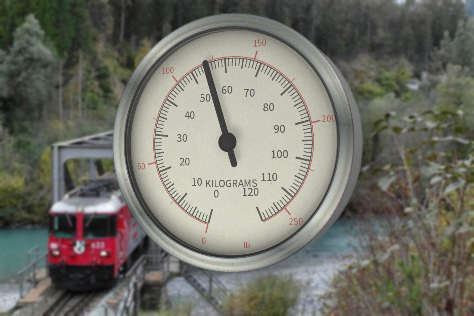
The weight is 55 kg
